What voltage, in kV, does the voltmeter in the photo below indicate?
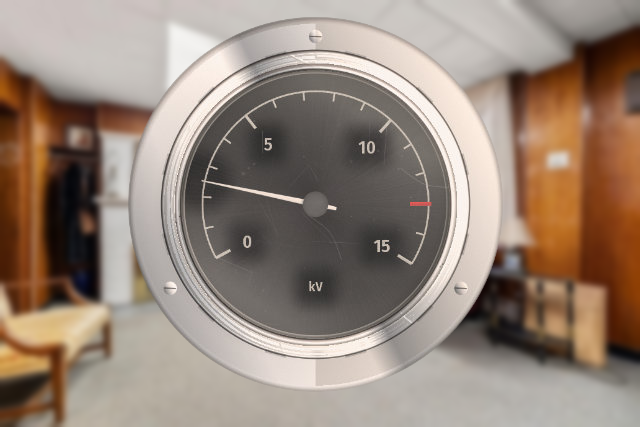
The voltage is 2.5 kV
